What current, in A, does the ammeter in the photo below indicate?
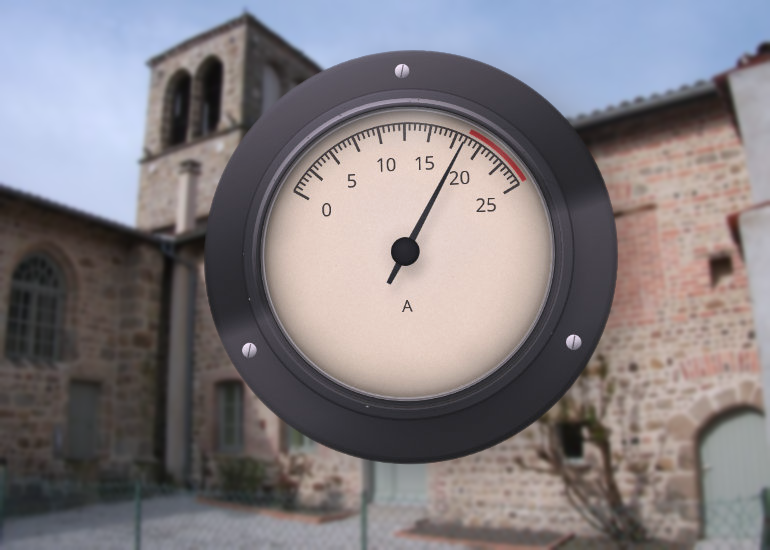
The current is 18.5 A
